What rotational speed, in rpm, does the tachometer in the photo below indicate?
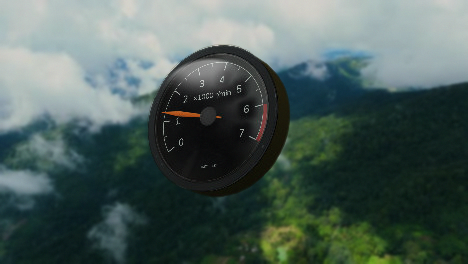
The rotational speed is 1250 rpm
